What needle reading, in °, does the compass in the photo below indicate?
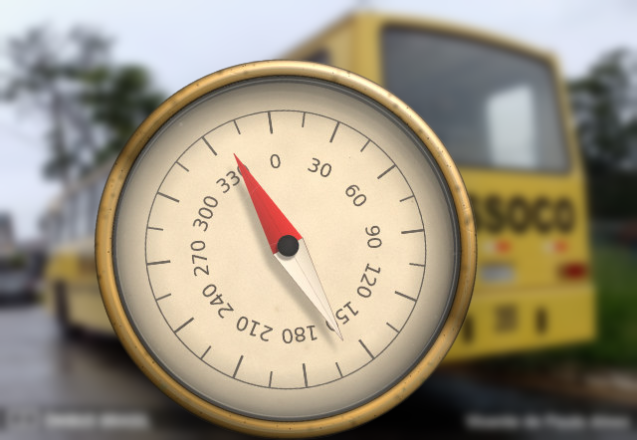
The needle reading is 337.5 °
